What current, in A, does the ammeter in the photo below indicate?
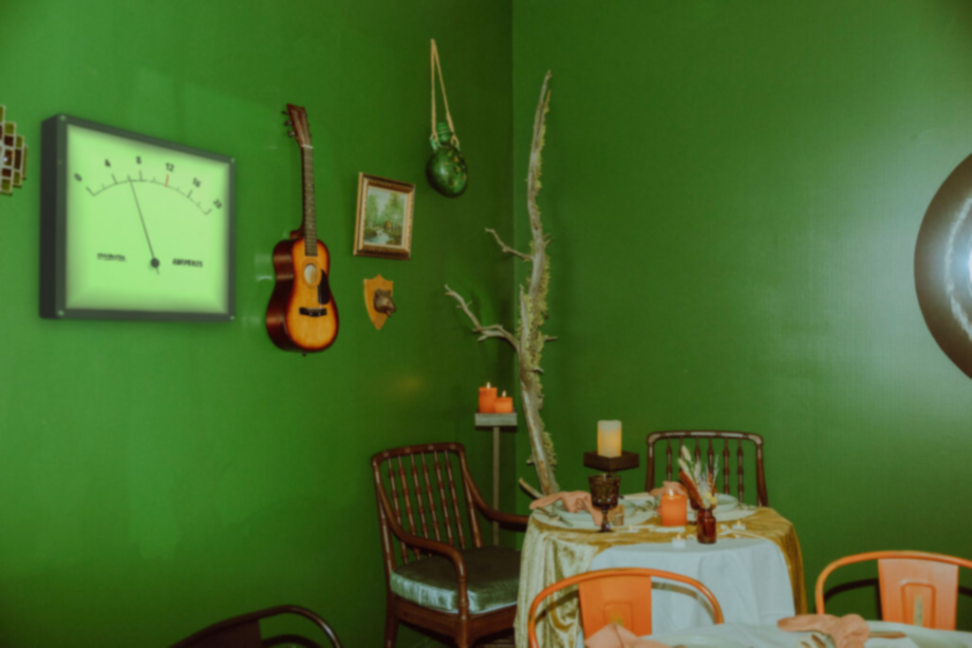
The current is 6 A
